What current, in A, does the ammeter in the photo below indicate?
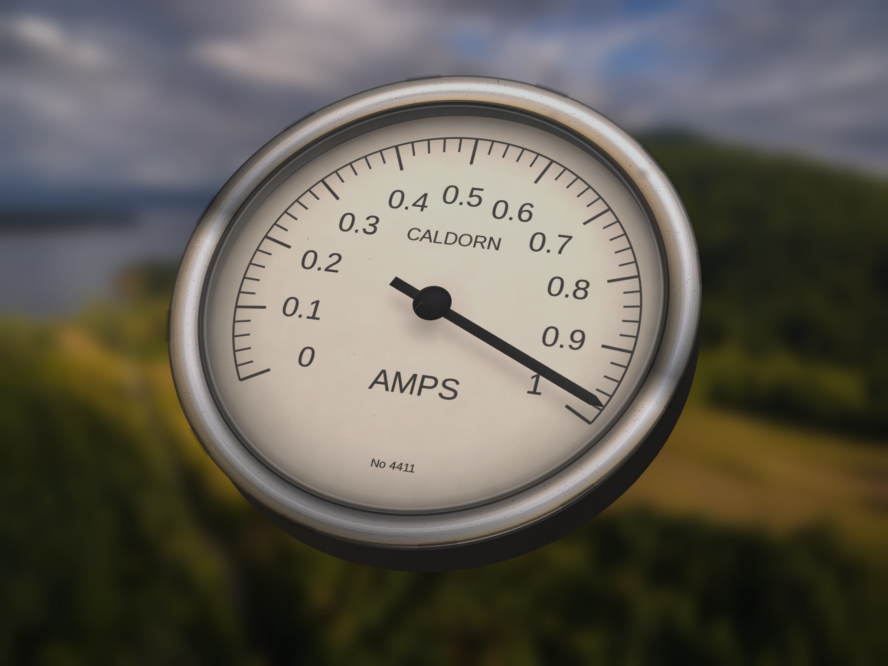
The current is 0.98 A
